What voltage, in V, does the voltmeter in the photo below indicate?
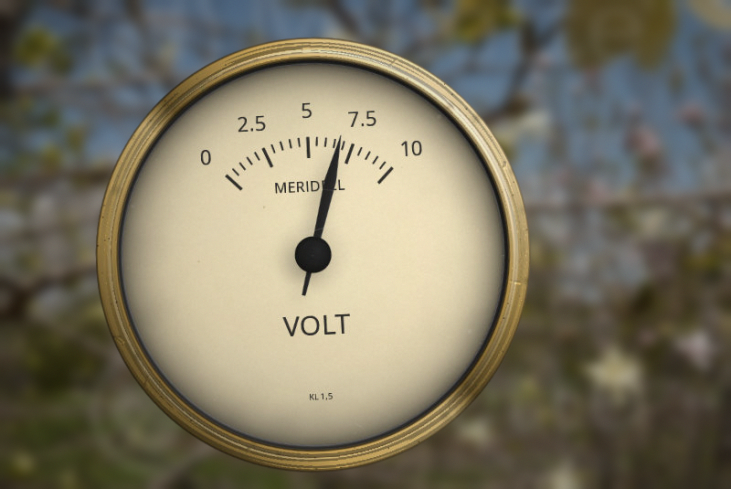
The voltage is 6.75 V
